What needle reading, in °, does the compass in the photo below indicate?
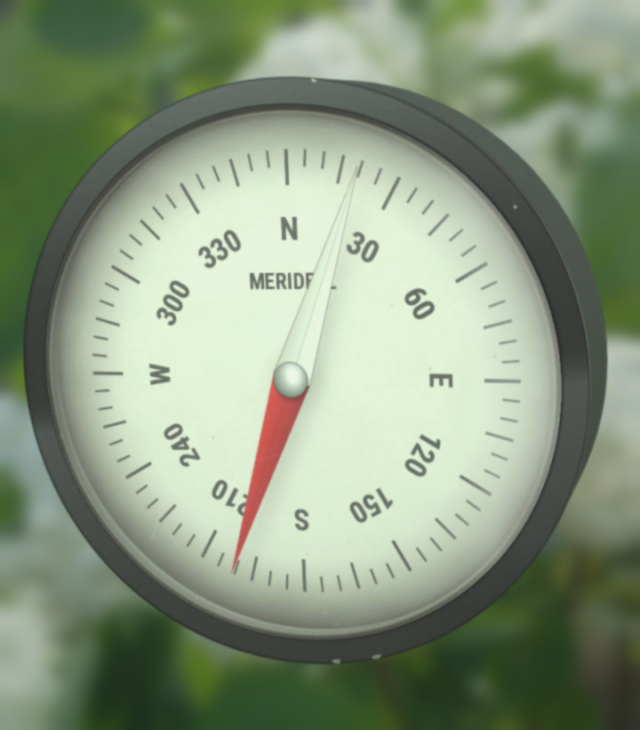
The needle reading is 200 °
